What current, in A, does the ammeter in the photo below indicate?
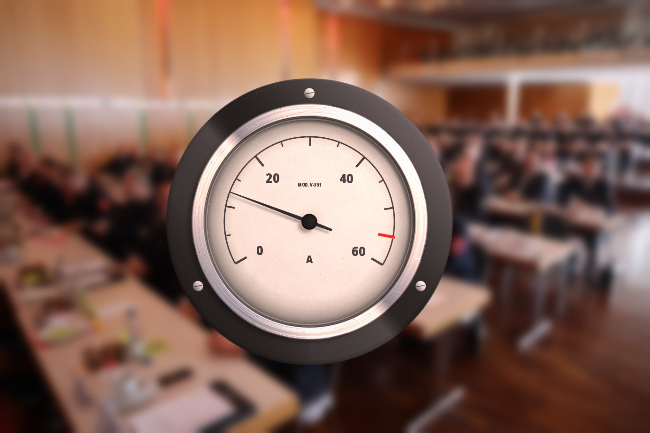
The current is 12.5 A
